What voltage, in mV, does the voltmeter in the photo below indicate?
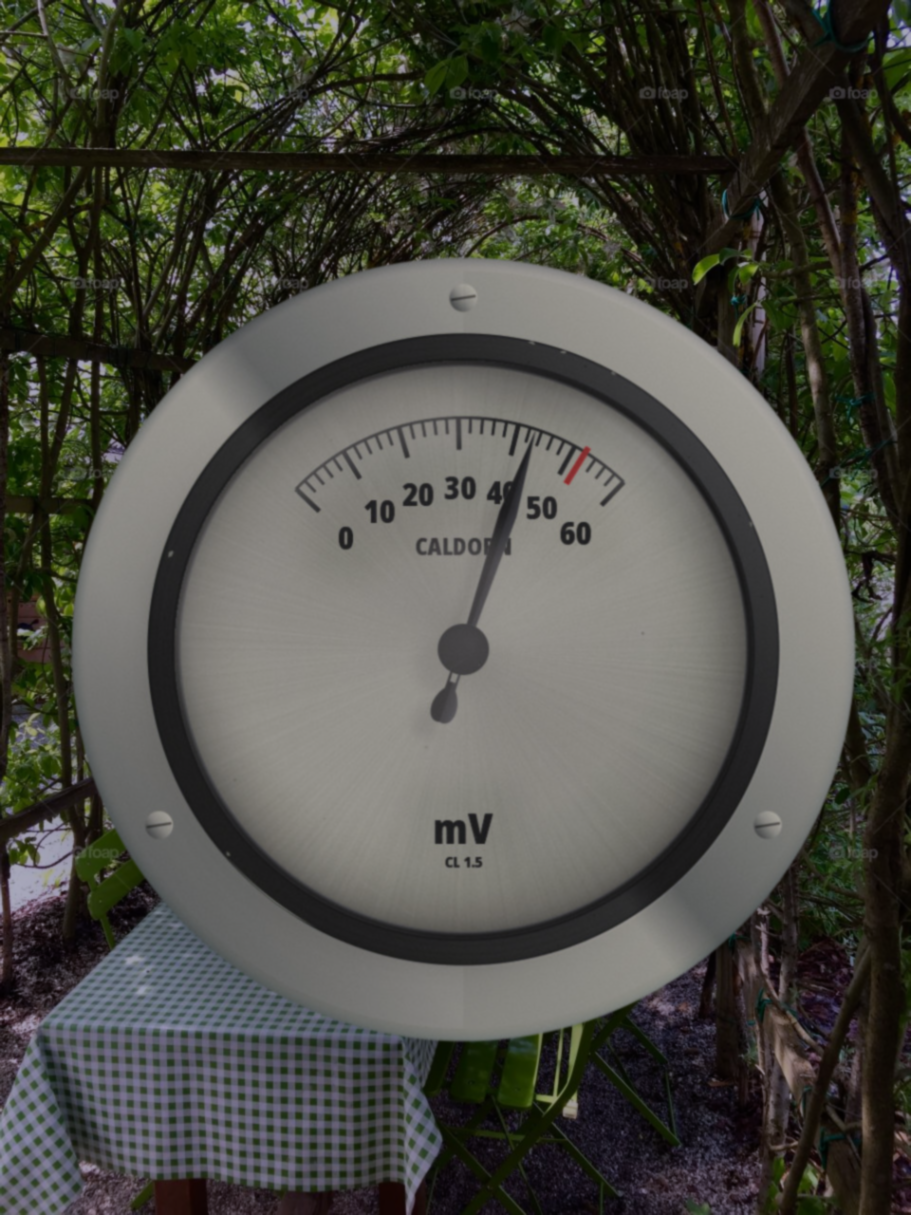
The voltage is 43 mV
